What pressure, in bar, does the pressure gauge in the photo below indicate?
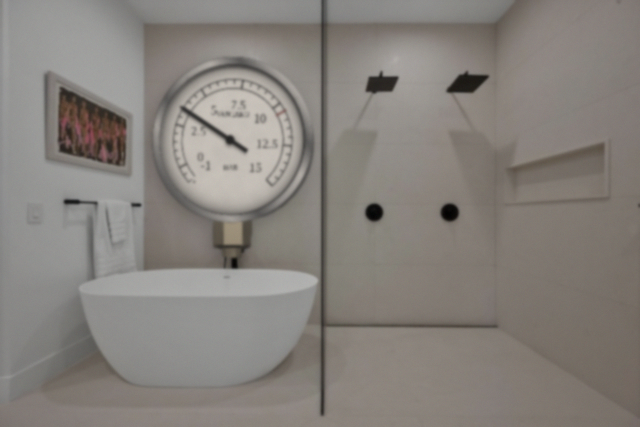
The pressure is 3.5 bar
